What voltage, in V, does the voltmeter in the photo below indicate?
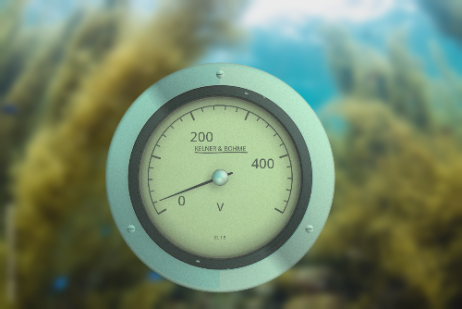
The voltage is 20 V
